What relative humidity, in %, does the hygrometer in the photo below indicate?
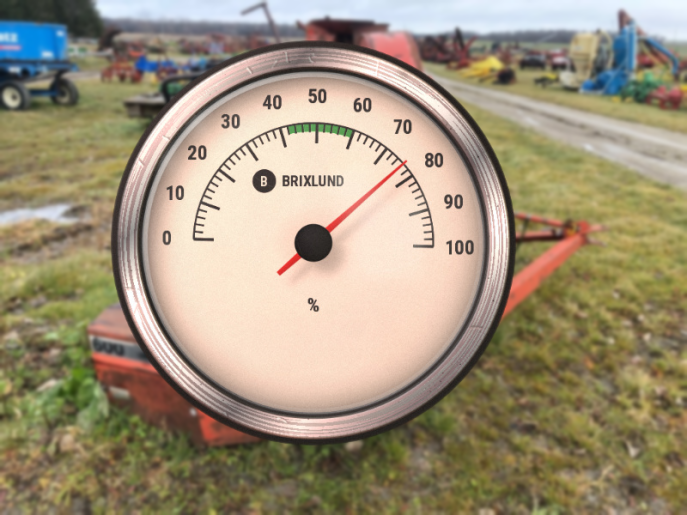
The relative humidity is 76 %
